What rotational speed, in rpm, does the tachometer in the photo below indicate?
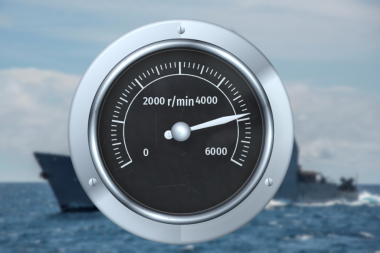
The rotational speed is 4900 rpm
